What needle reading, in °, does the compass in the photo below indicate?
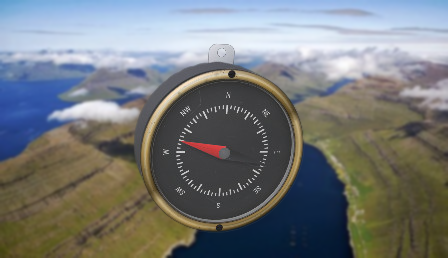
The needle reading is 285 °
